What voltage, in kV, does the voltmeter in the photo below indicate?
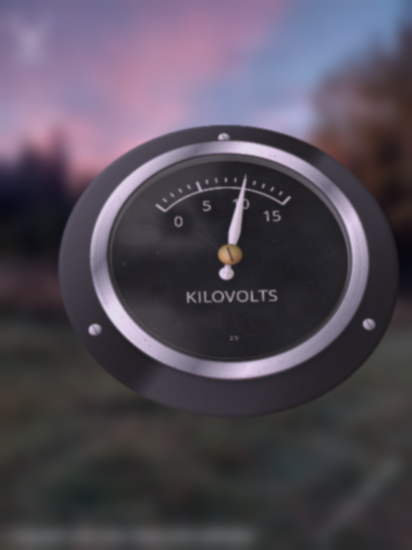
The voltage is 10 kV
